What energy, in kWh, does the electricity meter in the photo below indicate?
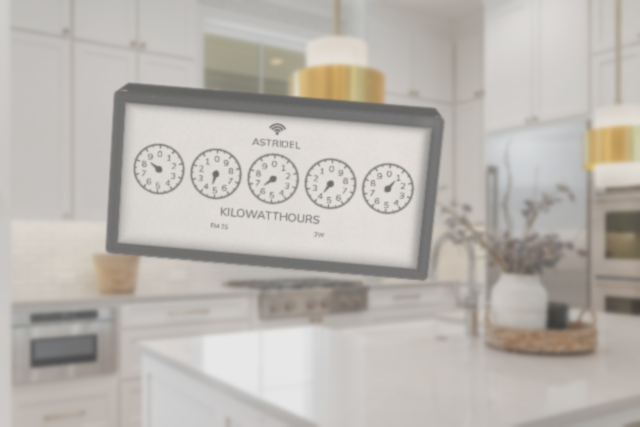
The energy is 84641 kWh
